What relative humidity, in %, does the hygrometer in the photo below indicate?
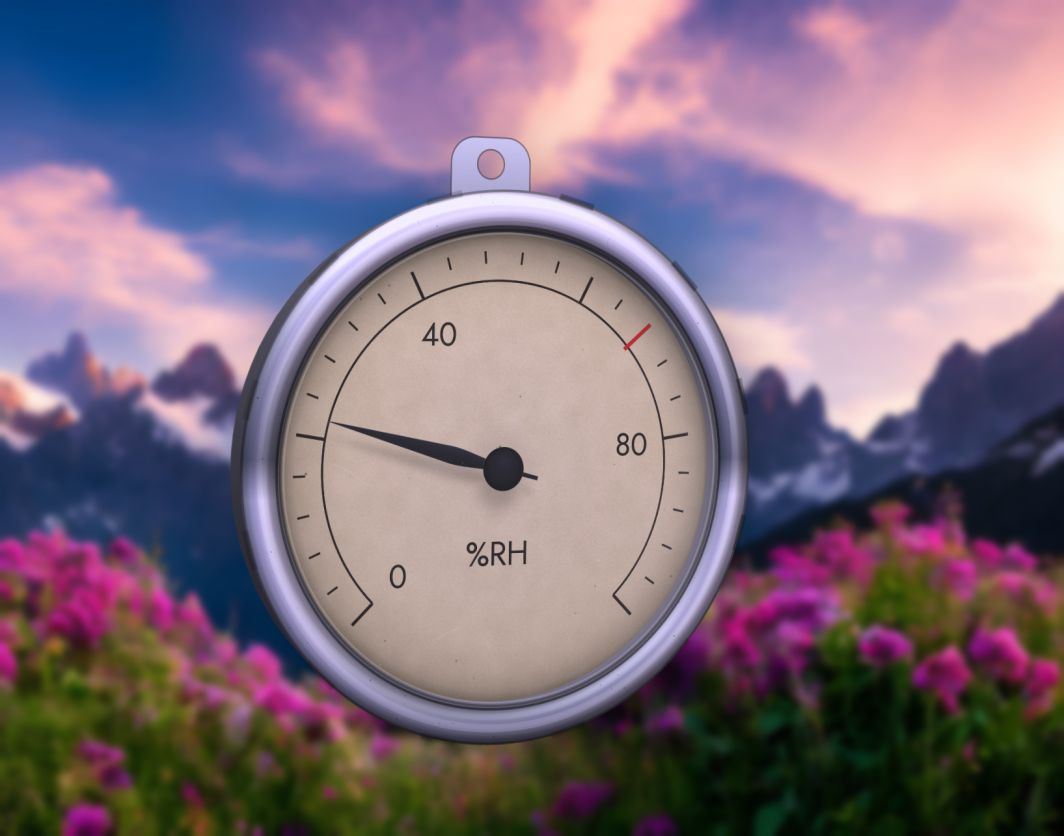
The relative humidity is 22 %
